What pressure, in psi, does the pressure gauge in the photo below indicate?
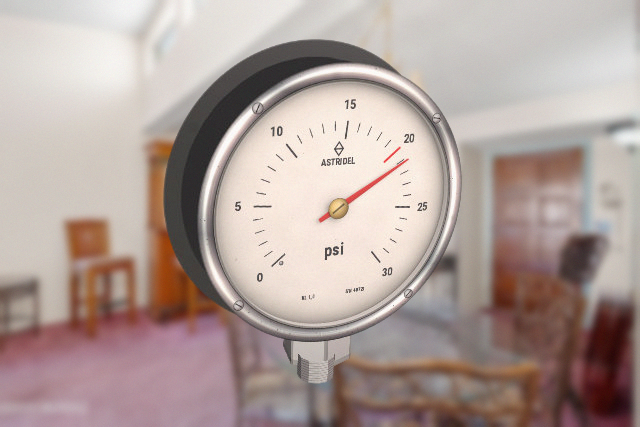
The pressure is 21 psi
